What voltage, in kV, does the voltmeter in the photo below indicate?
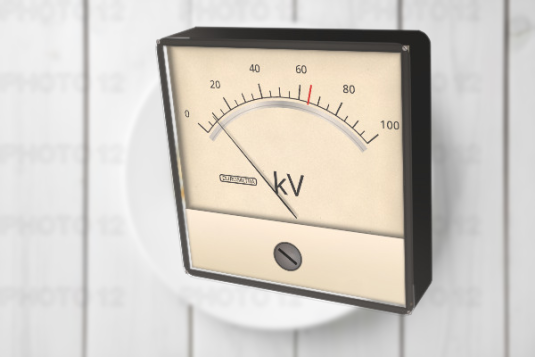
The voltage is 10 kV
